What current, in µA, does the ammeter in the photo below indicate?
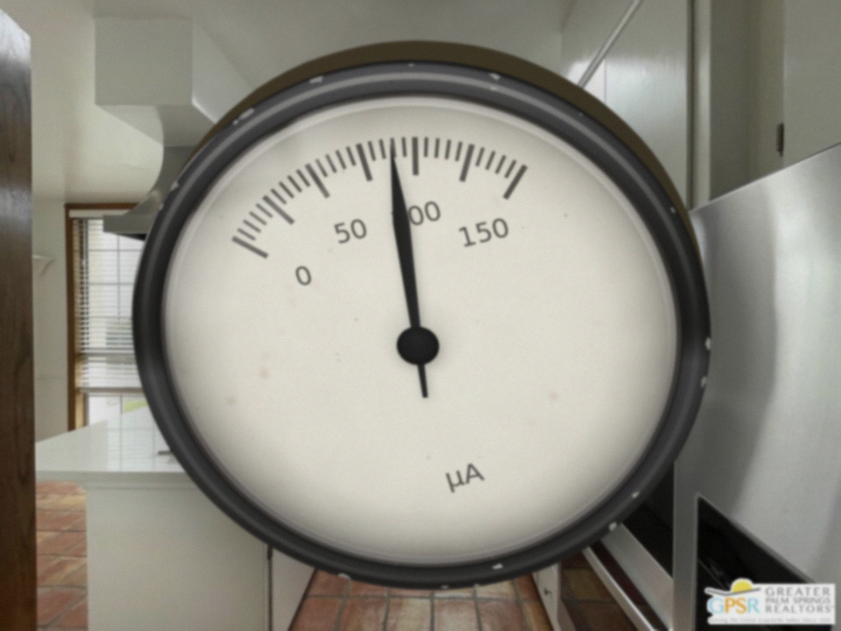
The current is 90 µA
